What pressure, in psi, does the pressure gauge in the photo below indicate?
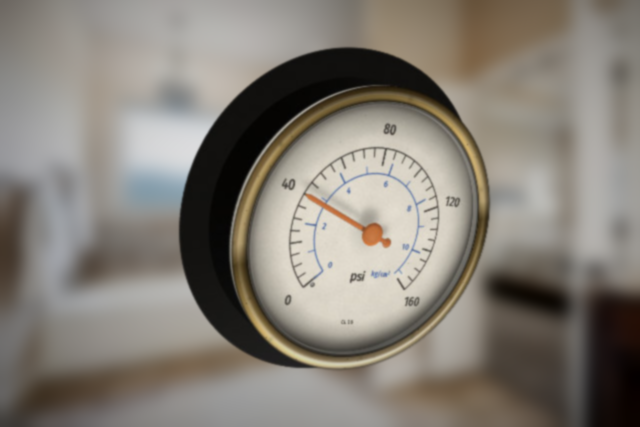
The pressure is 40 psi
